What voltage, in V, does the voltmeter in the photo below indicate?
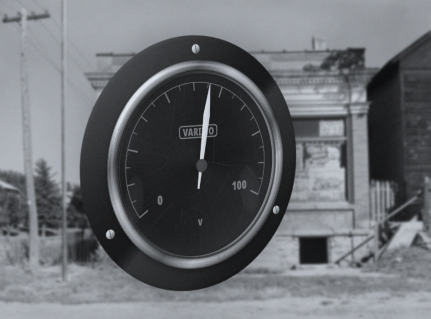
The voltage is 55 V
